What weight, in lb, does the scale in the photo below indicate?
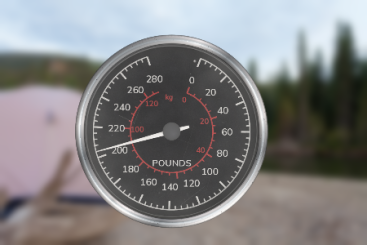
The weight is 204 lb
